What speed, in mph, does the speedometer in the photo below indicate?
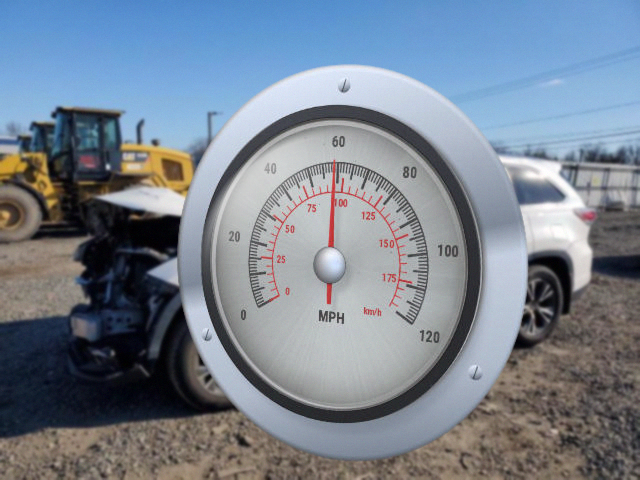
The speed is 60 mph
